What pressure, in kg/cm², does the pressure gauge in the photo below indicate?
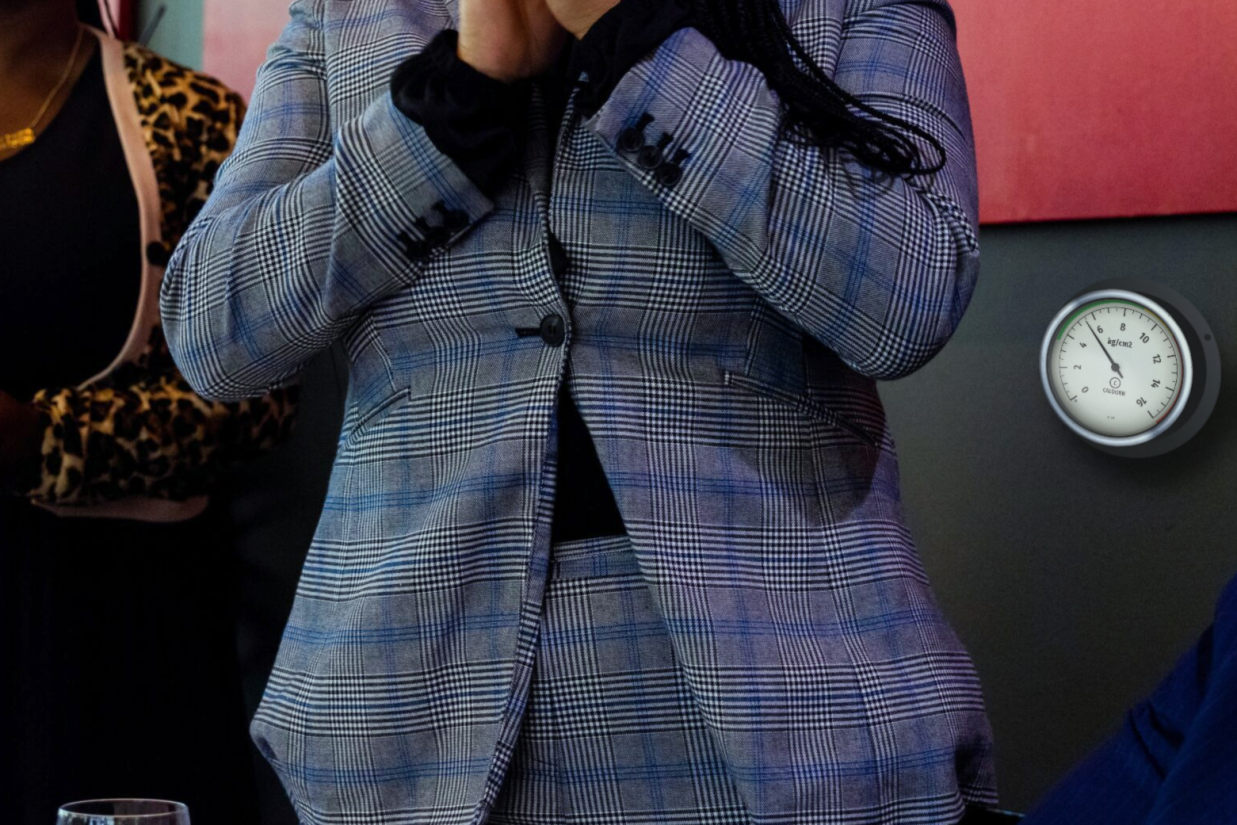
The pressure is 5.5 kg/cm²
